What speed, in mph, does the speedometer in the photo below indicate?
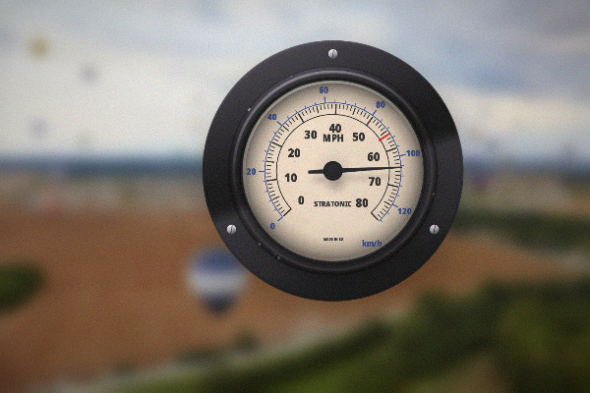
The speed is 65 mph
